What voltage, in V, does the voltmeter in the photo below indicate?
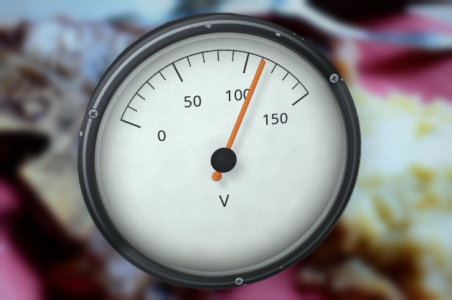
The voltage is 110 V
